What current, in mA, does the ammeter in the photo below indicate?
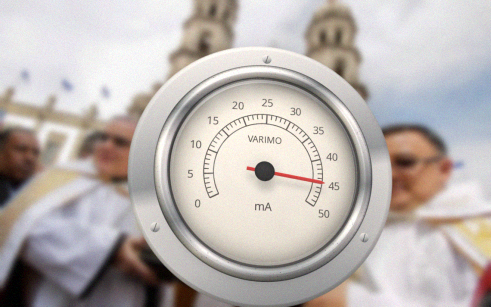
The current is 45 mA
